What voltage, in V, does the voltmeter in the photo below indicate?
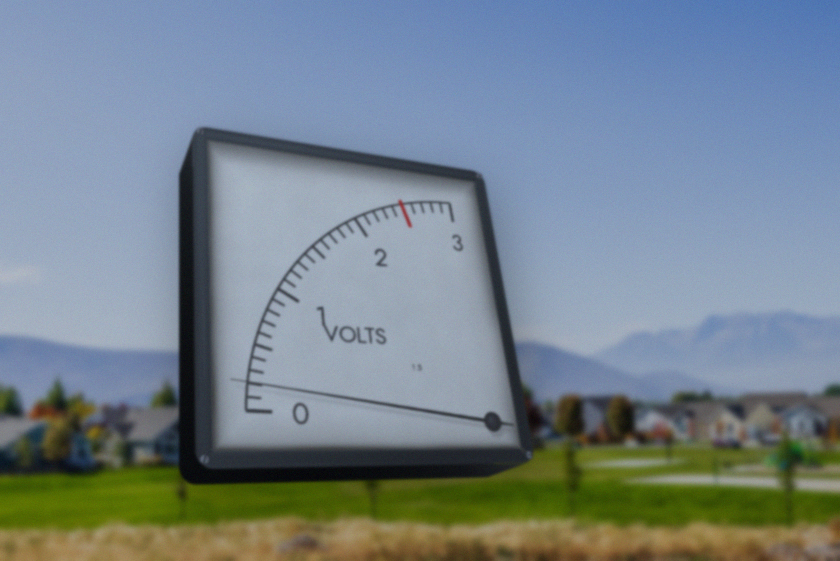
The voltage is 0.2 V
